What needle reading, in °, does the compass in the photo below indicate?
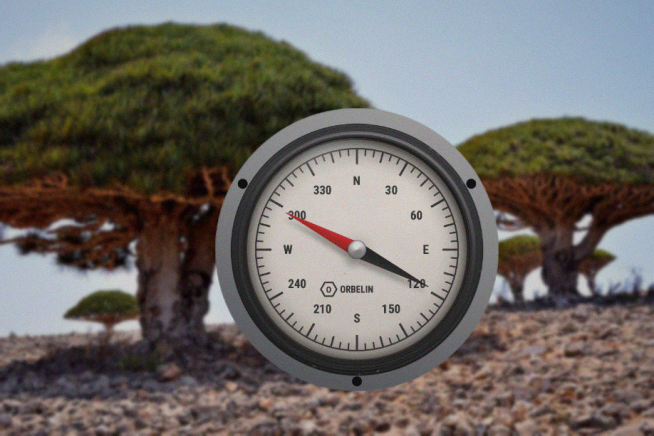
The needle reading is 297.5 °
